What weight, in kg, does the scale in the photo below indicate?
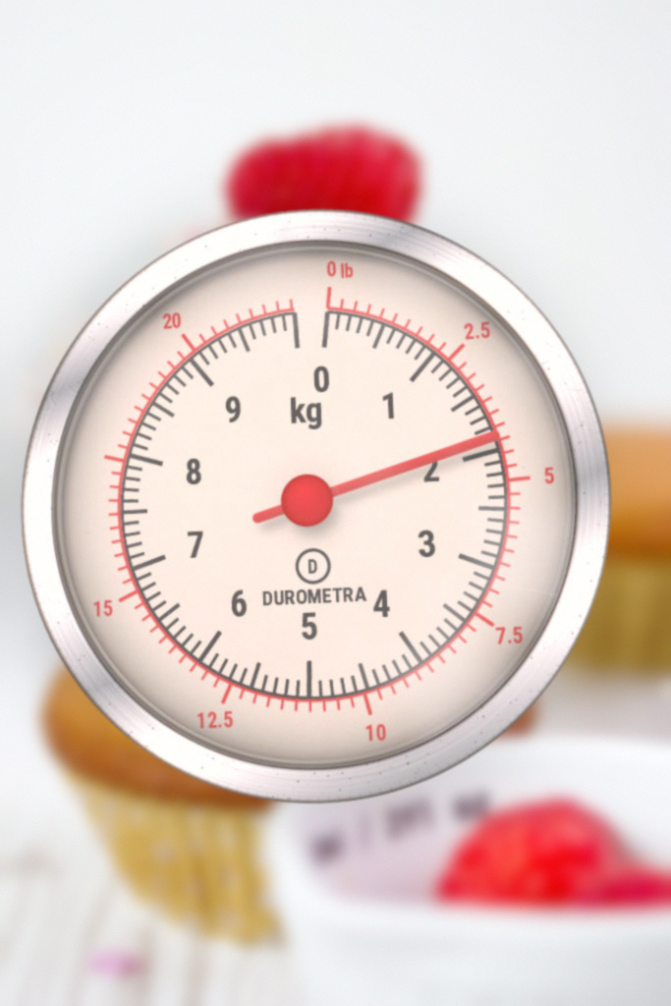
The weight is 1.9 kg
